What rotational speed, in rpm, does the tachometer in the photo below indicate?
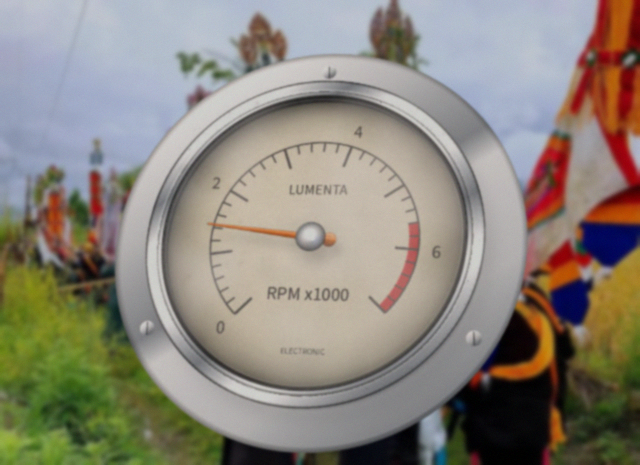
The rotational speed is 1400 rpm
